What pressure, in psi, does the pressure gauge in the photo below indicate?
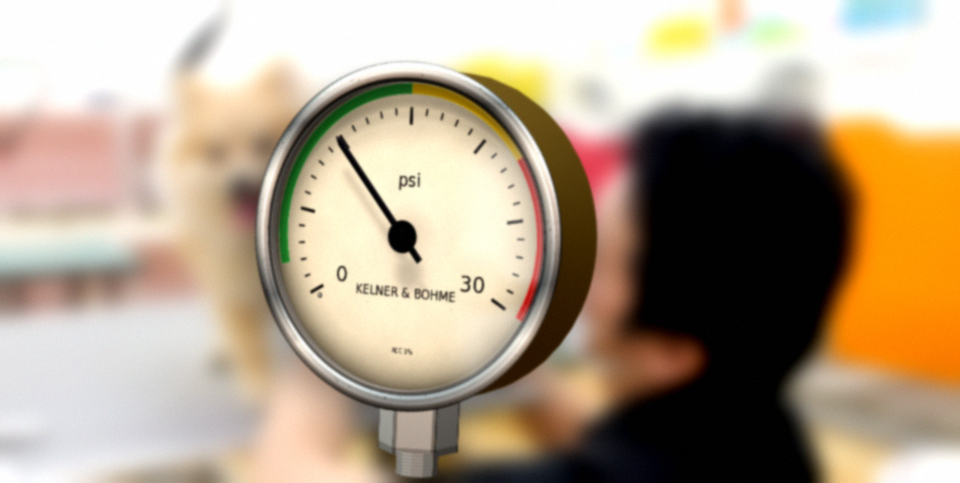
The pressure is 10 psi
